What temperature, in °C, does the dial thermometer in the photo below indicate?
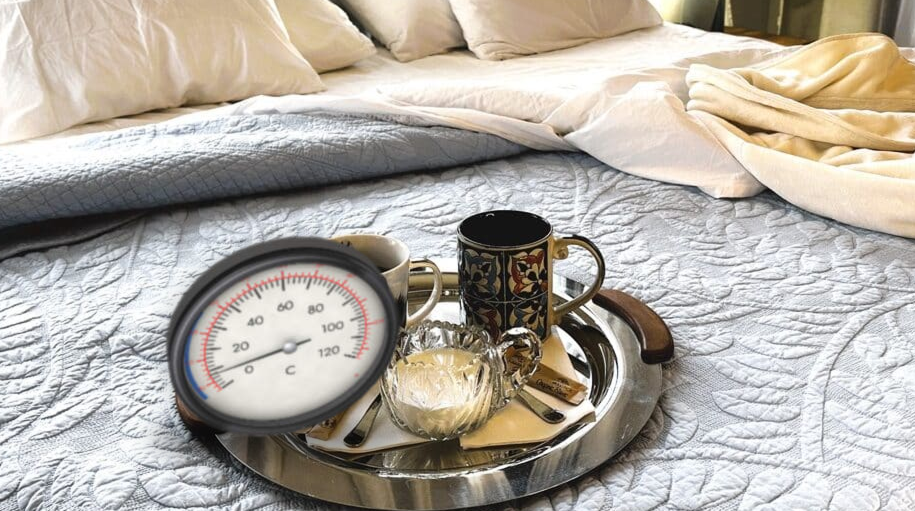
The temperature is 10 °C
